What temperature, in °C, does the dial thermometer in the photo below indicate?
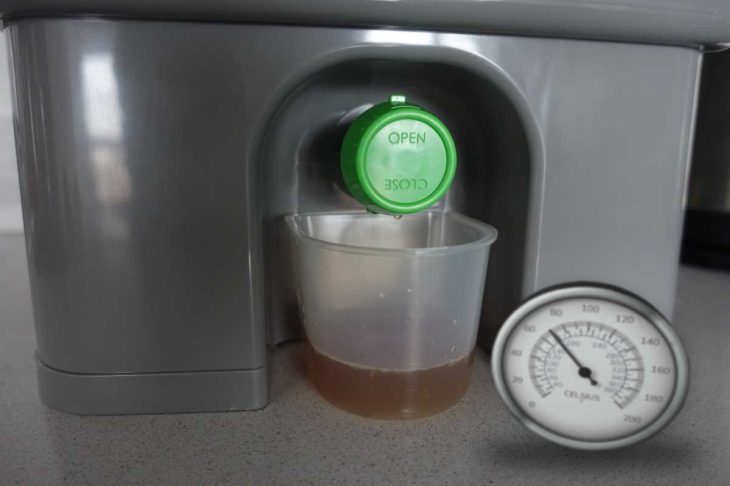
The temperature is 70 °C
